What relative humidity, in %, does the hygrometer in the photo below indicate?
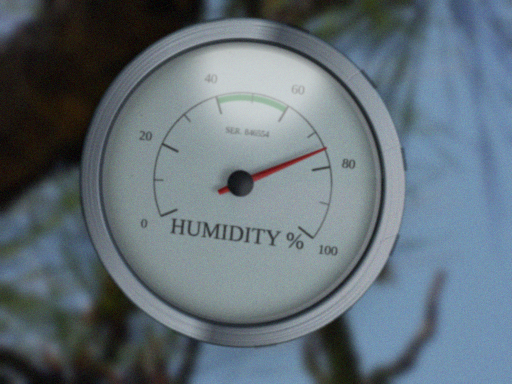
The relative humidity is 75 %
